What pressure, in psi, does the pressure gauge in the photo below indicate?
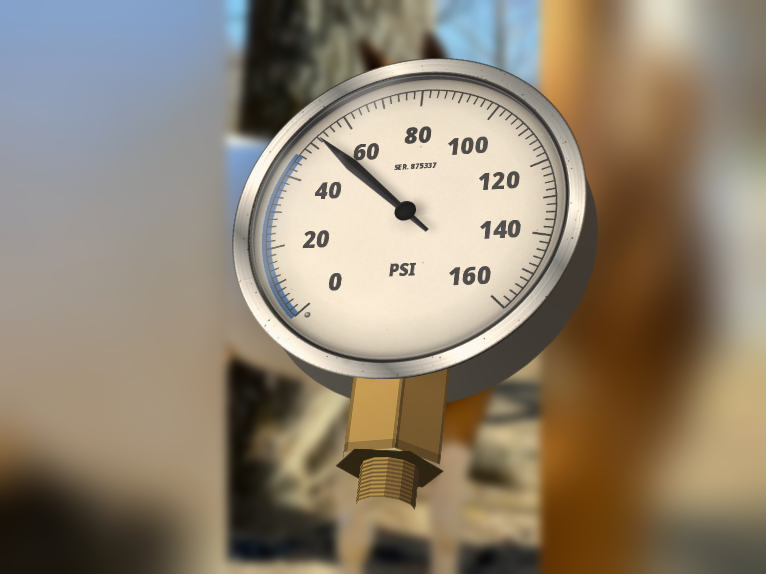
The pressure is 52 psi
